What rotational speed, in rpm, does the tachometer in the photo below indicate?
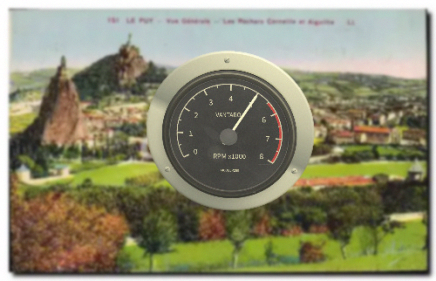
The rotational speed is 5000 rpm
